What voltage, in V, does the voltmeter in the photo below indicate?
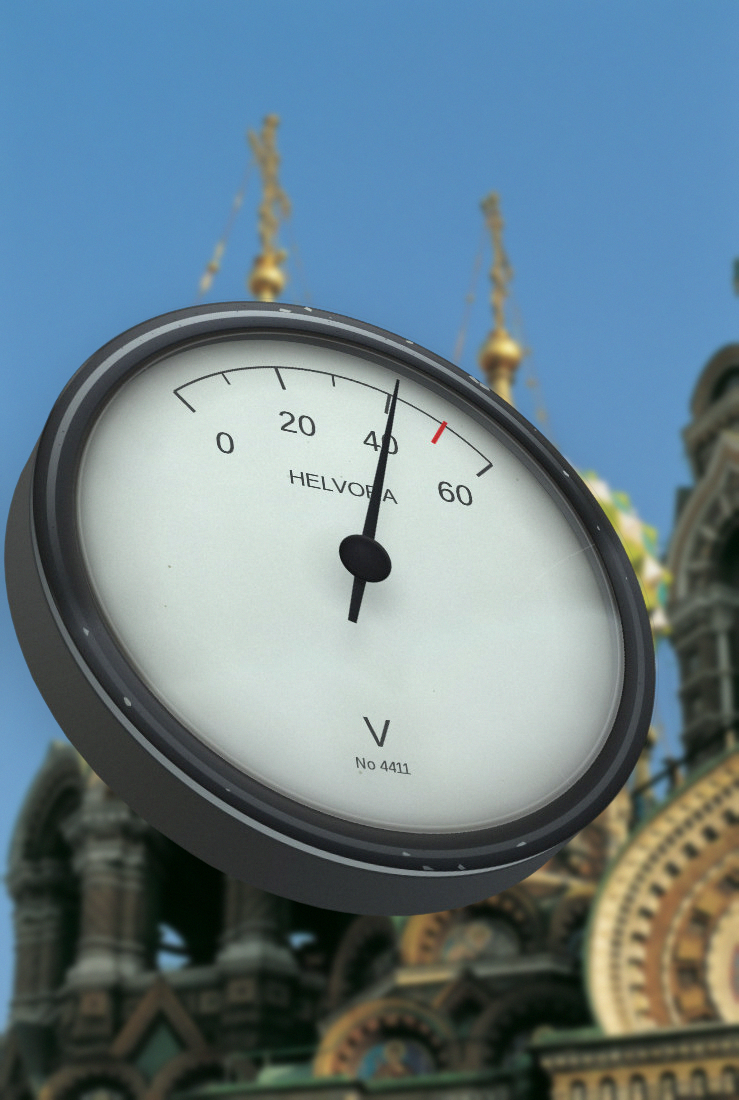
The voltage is 40 V
